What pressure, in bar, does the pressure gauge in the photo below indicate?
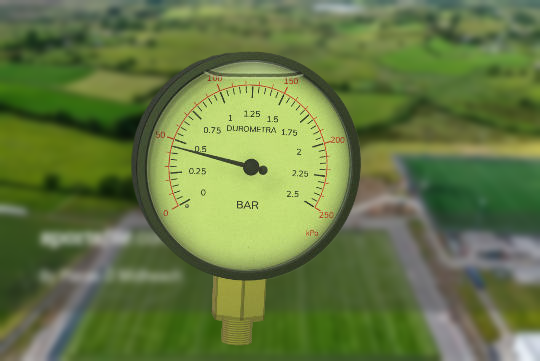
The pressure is 0.45 bar
